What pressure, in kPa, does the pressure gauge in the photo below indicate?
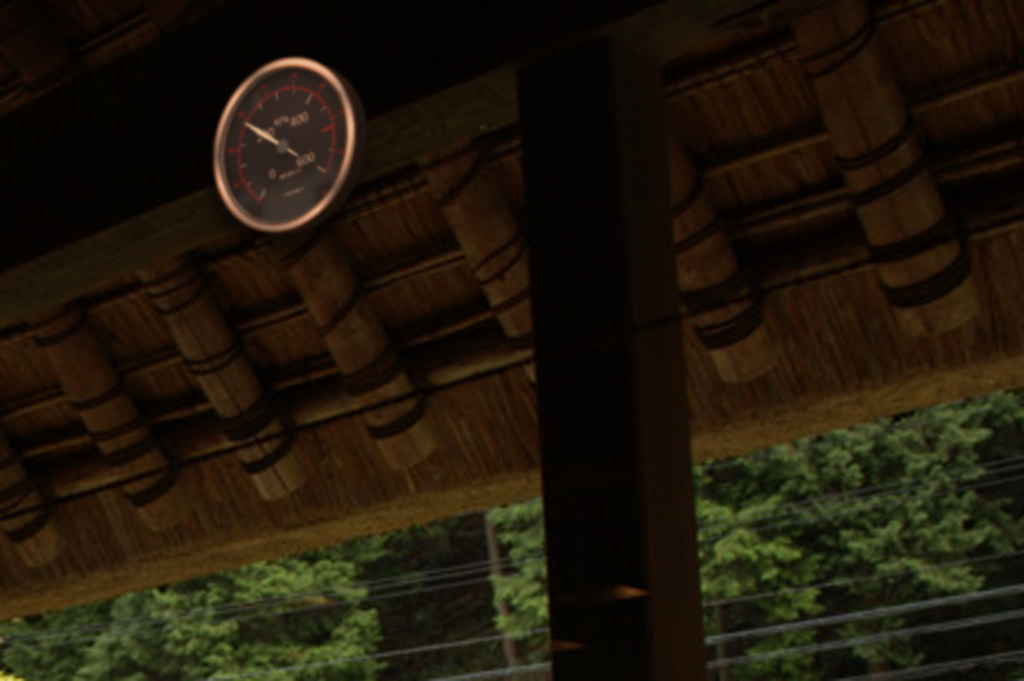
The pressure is 200 kPa
